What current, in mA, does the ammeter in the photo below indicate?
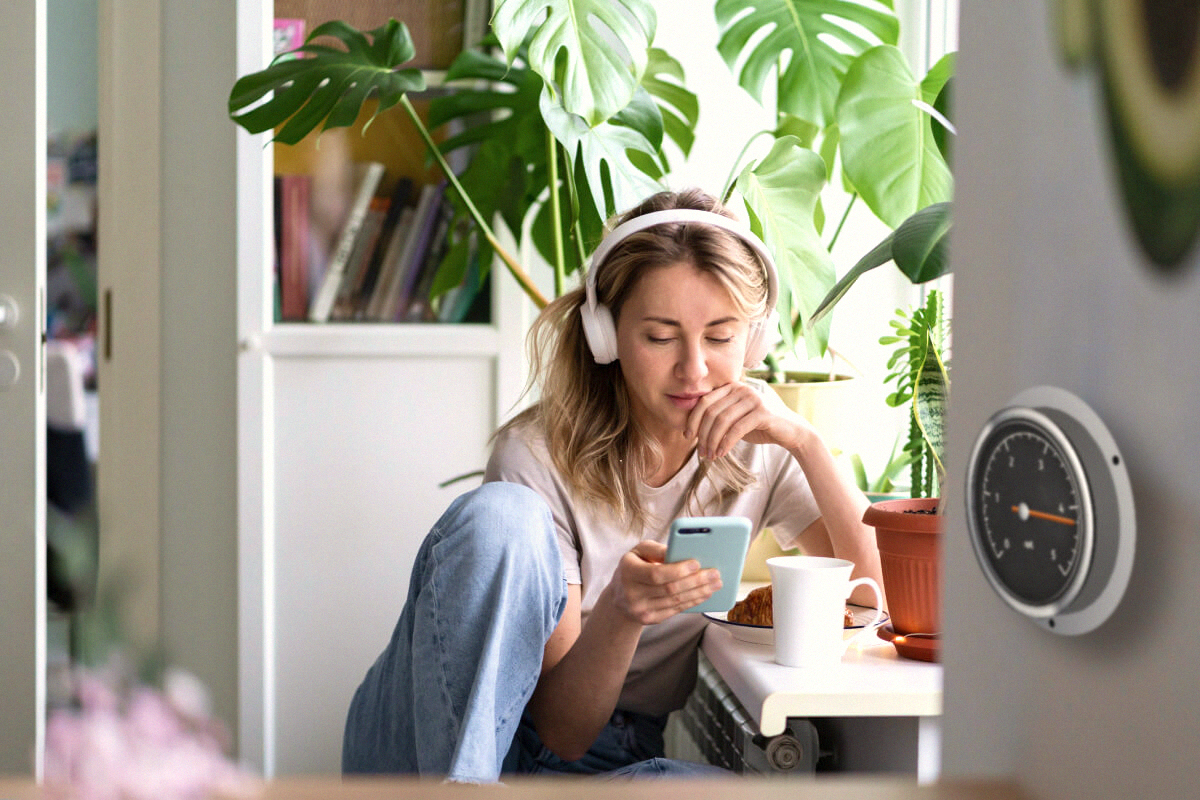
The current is 4.2 mA
